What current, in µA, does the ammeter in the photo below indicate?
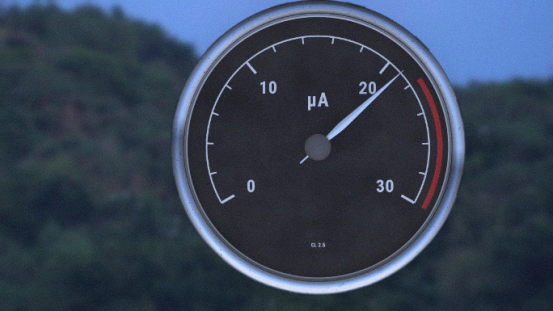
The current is 21 µA
